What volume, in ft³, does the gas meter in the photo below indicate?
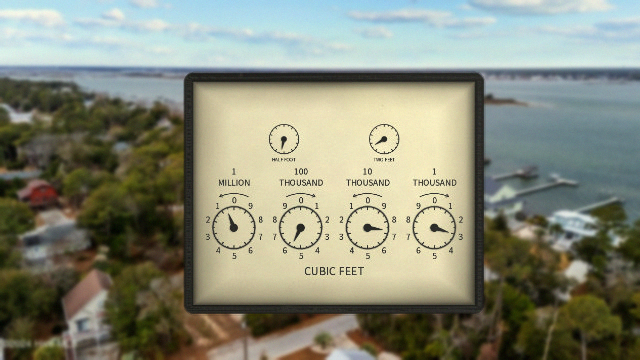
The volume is 57300 ft³
